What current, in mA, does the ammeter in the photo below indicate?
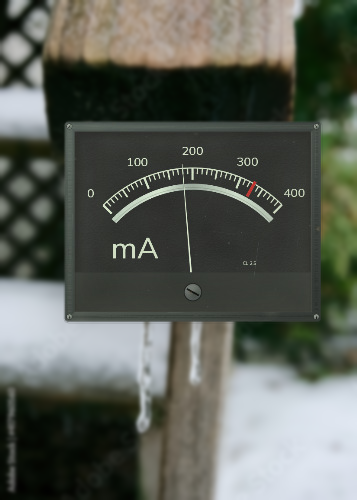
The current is 180 mA
